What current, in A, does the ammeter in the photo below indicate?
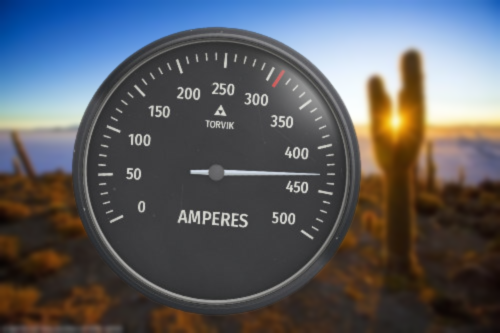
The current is 430 A
